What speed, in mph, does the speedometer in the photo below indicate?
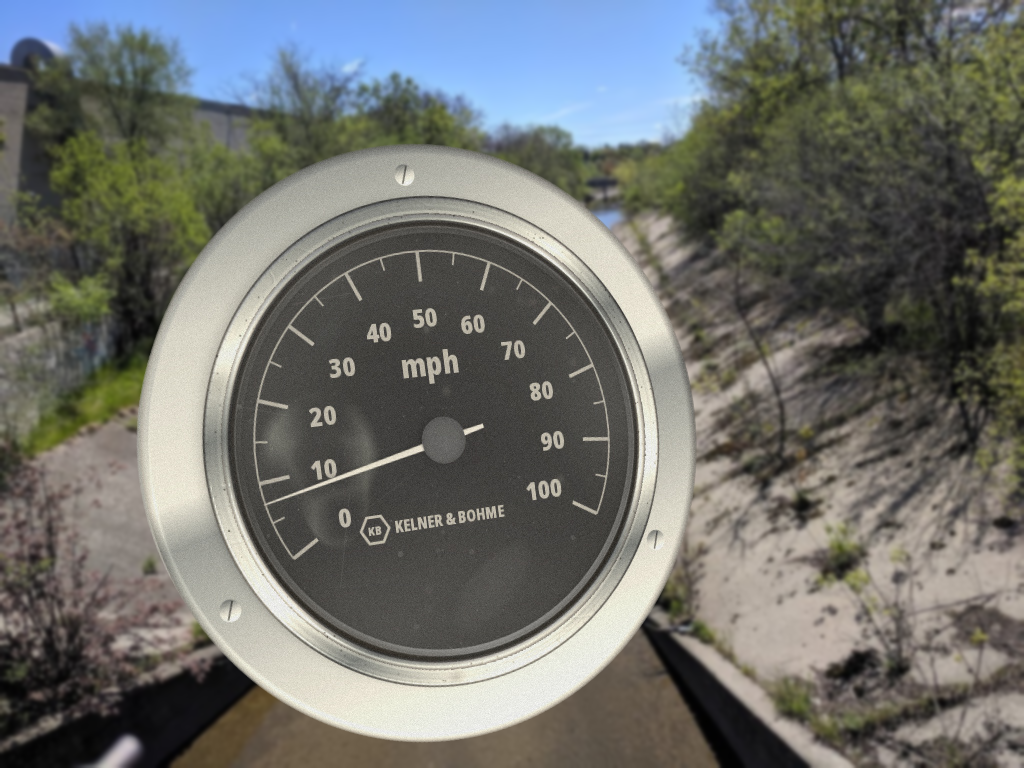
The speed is 7.5 mph
